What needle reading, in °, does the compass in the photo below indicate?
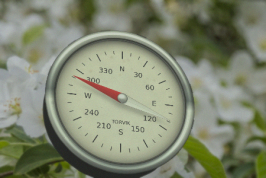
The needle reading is 290 °
